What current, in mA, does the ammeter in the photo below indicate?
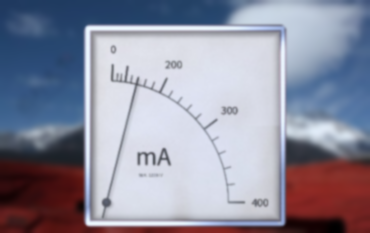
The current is 140 mA
